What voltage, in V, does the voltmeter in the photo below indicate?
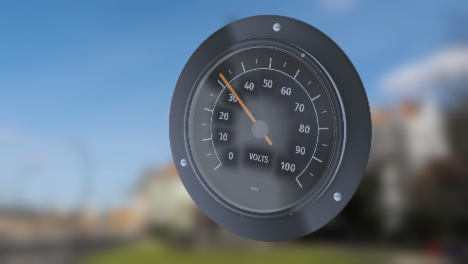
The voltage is 32.5 V
